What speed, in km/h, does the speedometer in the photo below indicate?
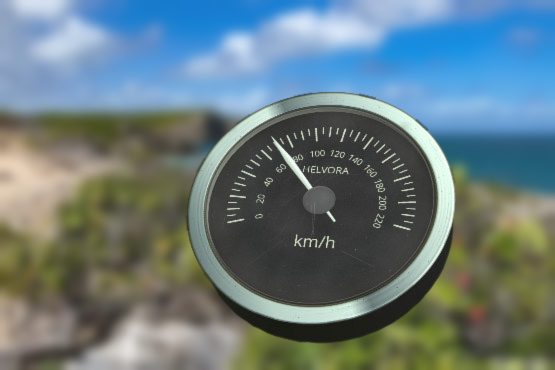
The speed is 70 km/h
